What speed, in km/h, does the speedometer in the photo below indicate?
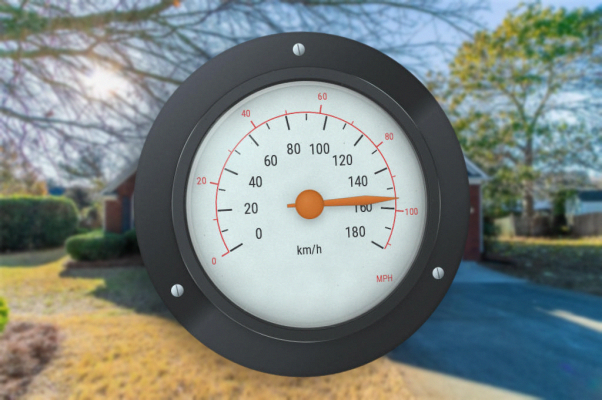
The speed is 155 km/h
